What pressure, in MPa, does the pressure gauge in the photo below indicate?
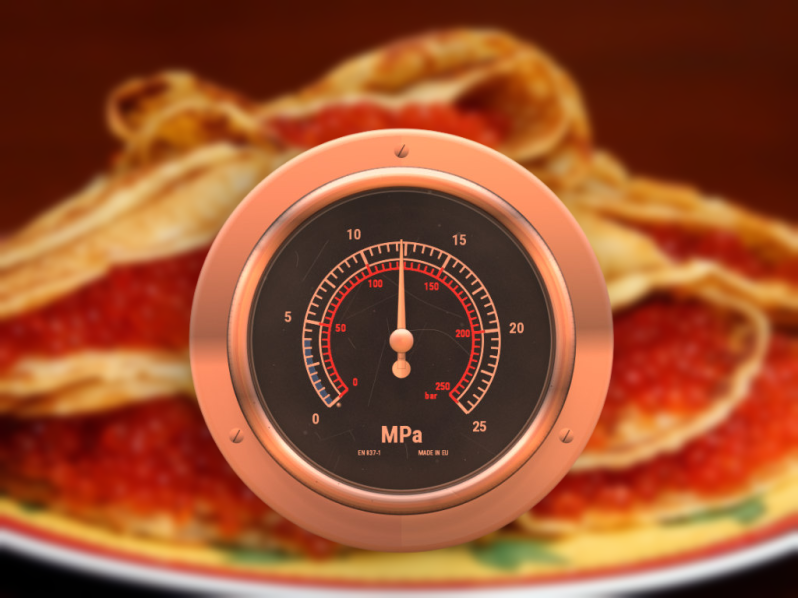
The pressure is 12.25 MPa
